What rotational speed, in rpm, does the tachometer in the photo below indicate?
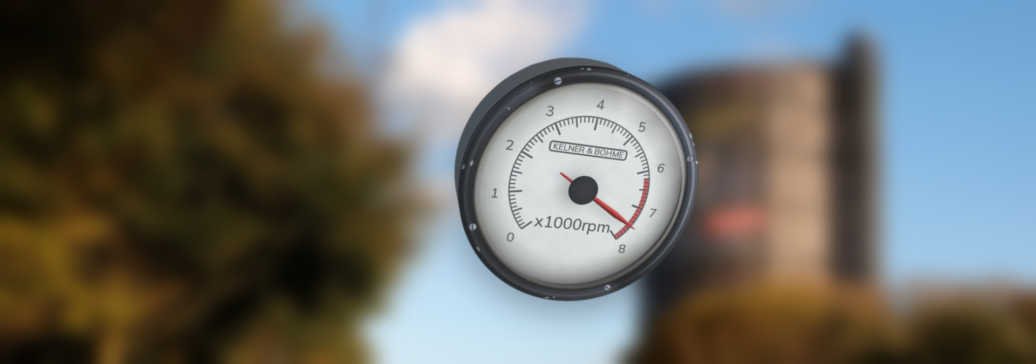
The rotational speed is 7500 rpm
